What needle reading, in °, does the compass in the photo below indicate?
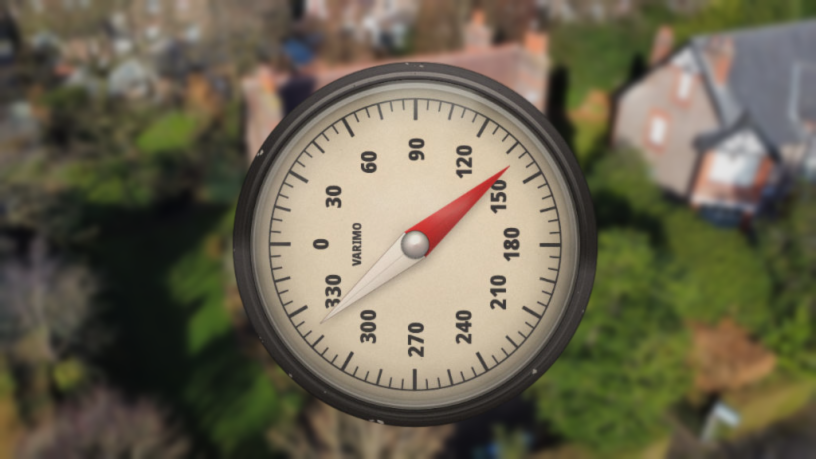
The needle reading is 140 °
